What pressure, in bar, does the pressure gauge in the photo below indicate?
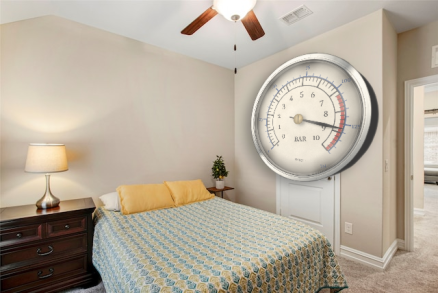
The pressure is 8.8 bar
